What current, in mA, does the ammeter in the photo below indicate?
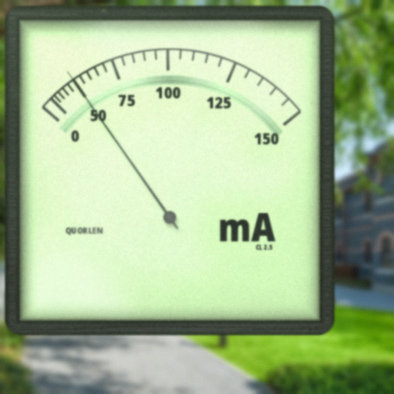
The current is 50 mA
